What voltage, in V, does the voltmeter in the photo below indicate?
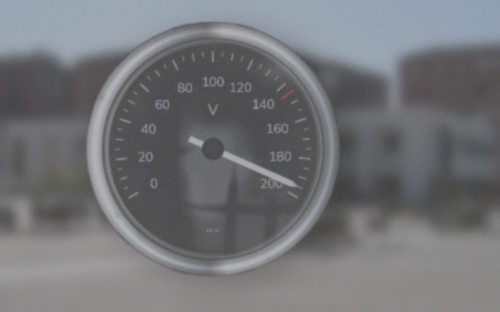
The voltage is 195 V
